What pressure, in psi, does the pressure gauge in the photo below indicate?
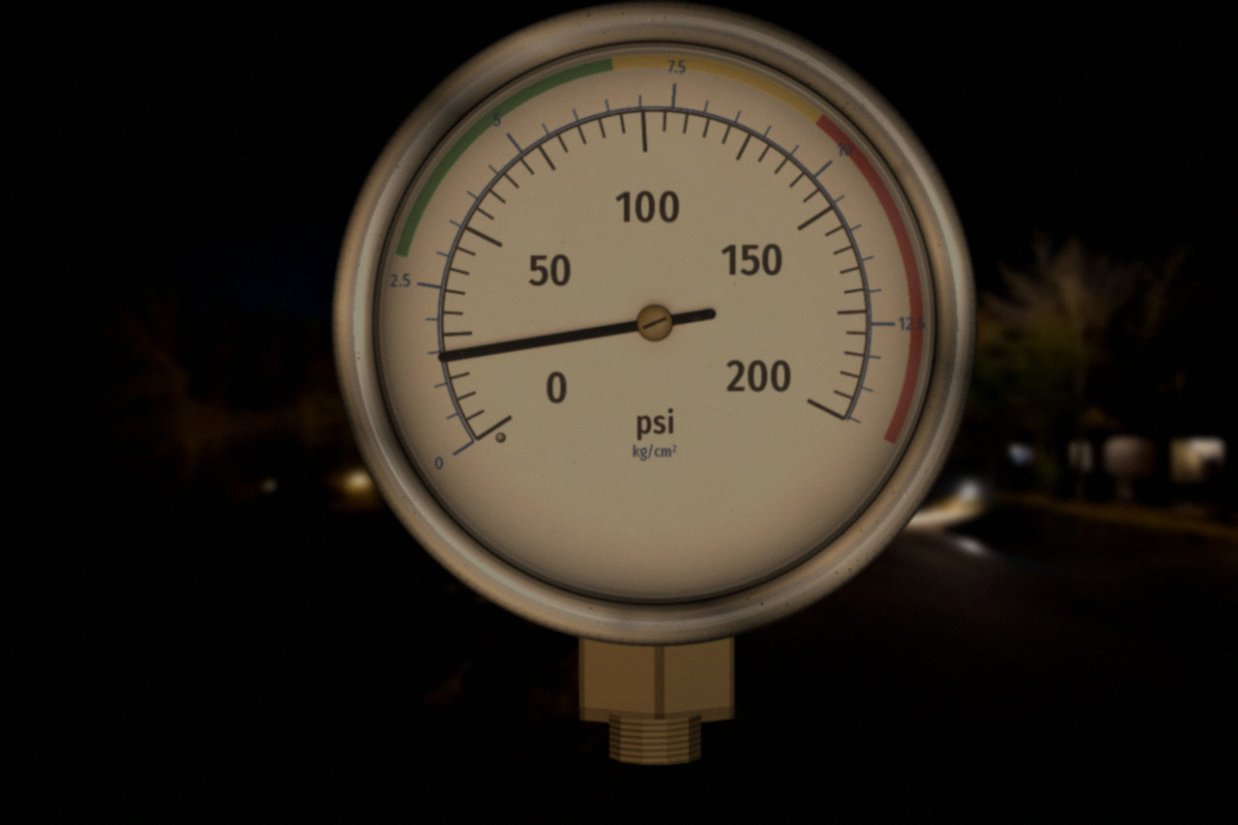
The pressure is 20 psi
